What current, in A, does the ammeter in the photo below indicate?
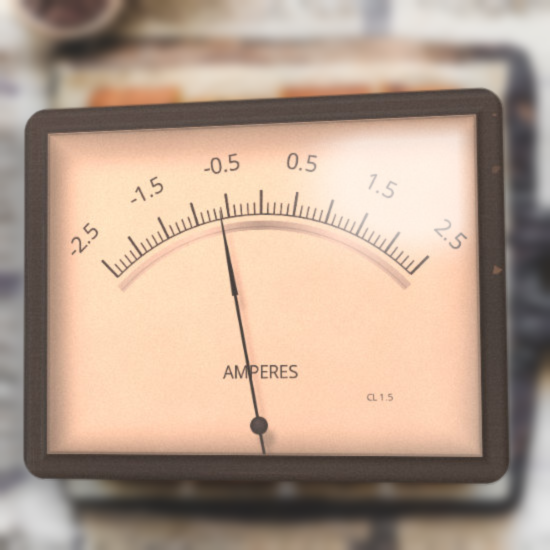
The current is -0.6 A
